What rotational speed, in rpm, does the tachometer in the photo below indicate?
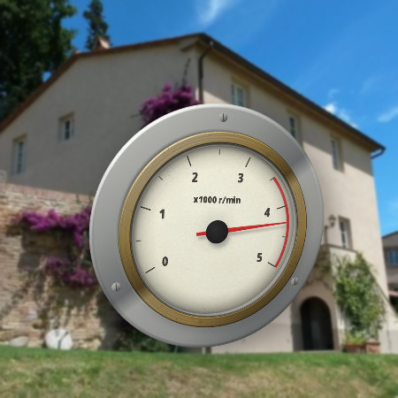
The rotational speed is 4250 rpm
